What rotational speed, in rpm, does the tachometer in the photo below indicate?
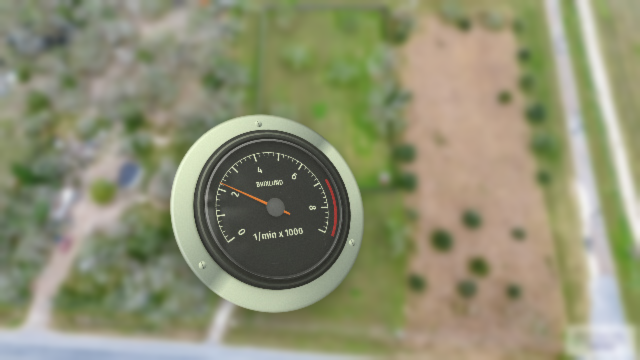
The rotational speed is 2200 rpm
